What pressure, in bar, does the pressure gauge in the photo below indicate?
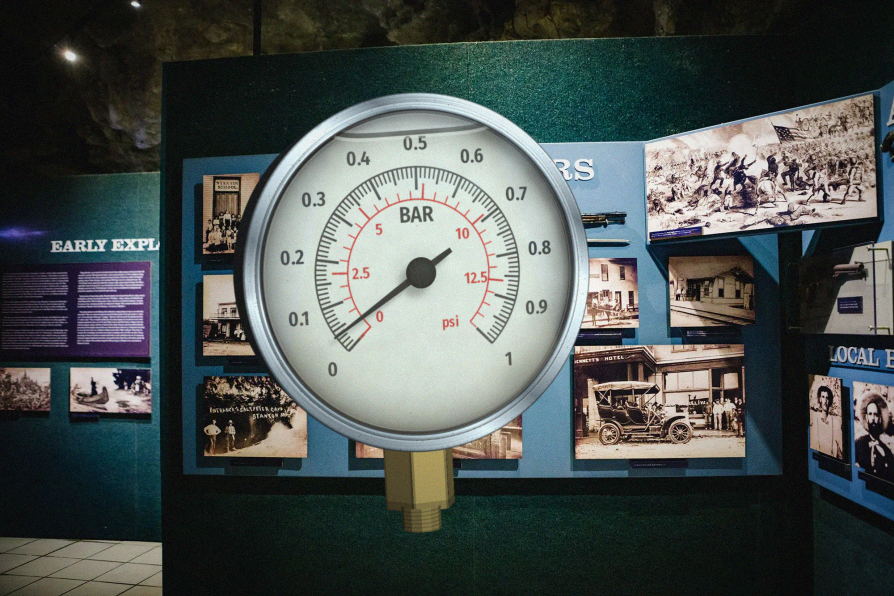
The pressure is 0.04 bar
